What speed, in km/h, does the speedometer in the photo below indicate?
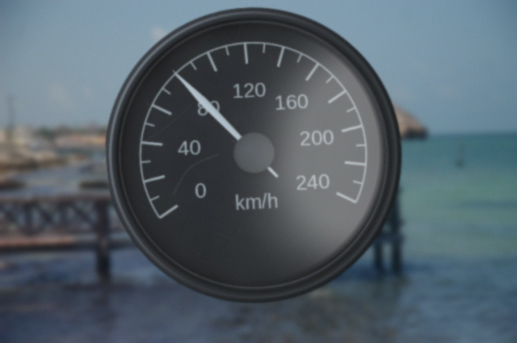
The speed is 80 km/h
